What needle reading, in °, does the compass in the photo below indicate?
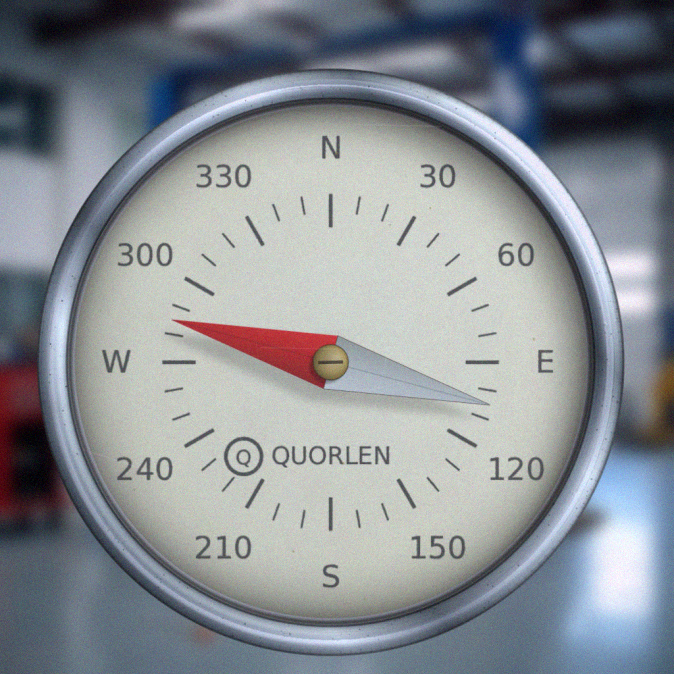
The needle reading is 285 °
